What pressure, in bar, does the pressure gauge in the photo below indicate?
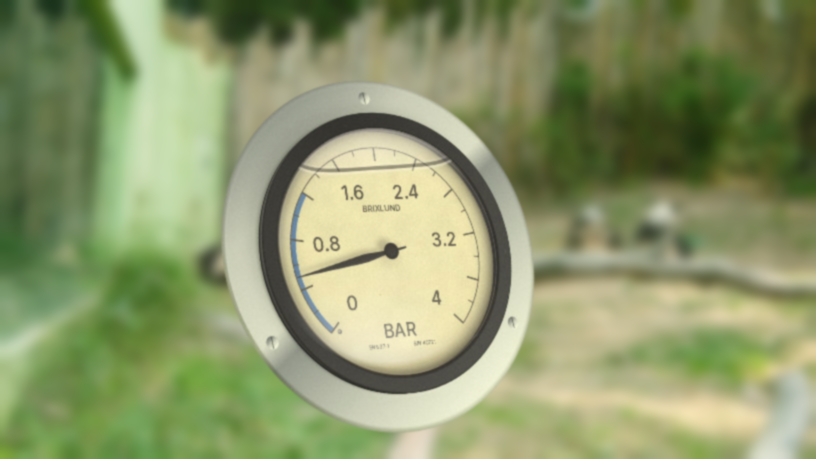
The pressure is 0.5 bar
